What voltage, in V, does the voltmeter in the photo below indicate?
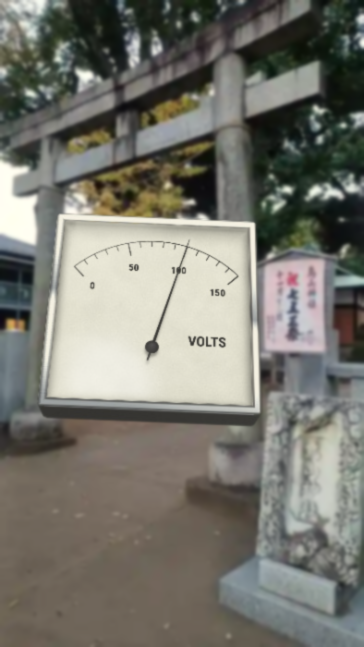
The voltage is 100 V
